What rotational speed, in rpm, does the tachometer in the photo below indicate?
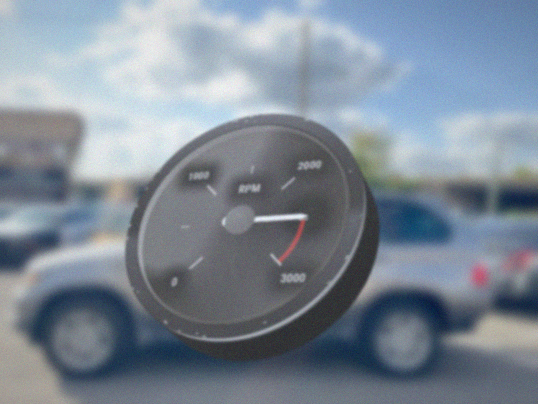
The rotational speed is 2500 rpm
